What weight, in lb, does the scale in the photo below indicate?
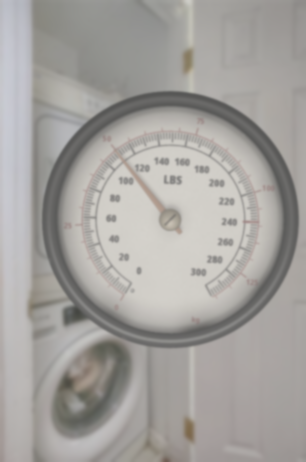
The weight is 110 lb
